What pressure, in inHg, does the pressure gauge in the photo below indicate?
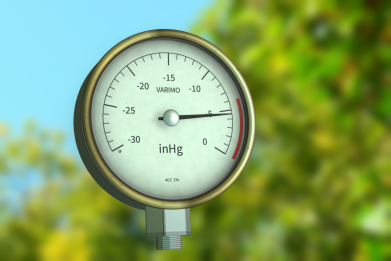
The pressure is -4.5 inHg
